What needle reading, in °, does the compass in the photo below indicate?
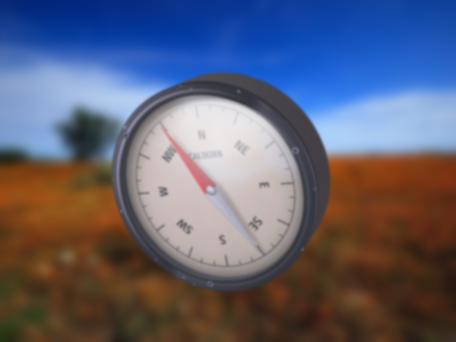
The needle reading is 330 °
